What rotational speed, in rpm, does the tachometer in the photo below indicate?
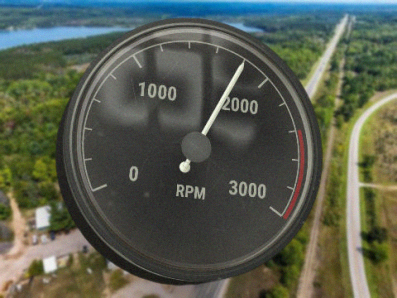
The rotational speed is 1800 rpm
